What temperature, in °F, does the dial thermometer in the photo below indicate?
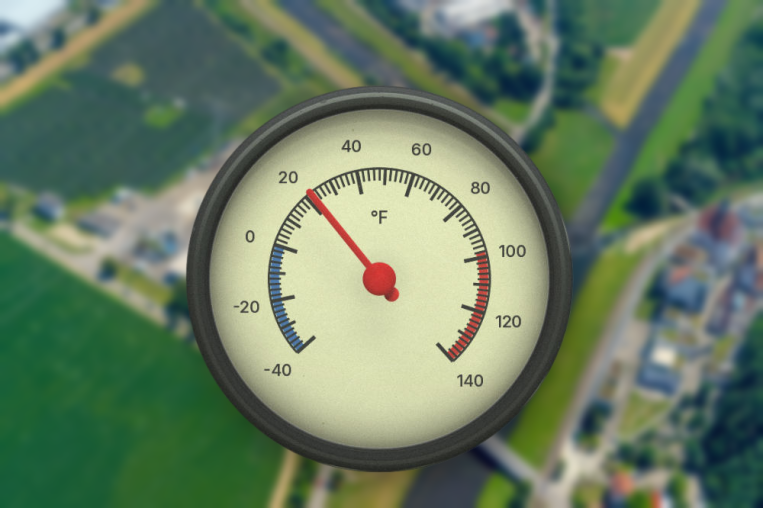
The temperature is 22 °F
